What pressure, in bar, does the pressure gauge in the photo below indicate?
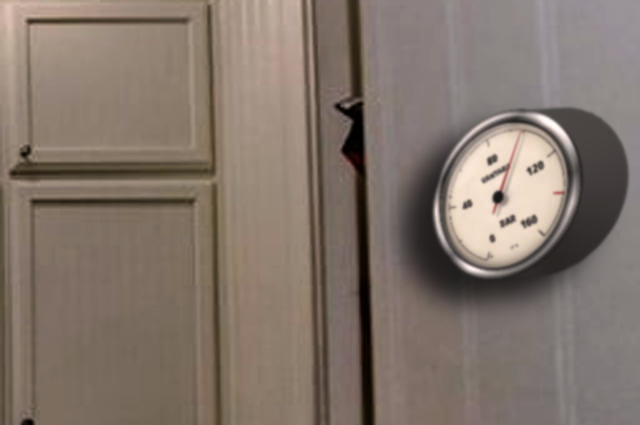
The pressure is 100 bar
